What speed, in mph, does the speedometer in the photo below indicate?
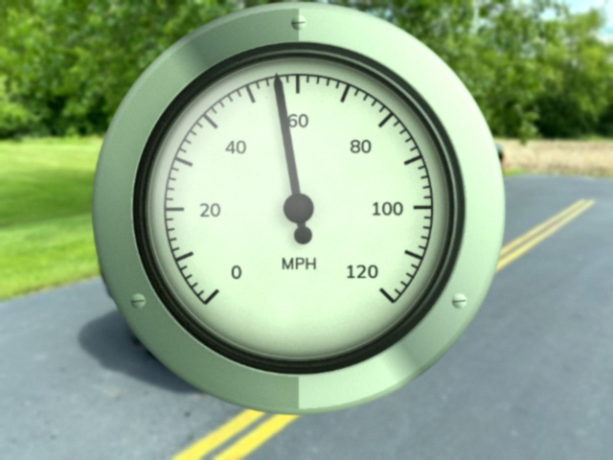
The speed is 56 mph
